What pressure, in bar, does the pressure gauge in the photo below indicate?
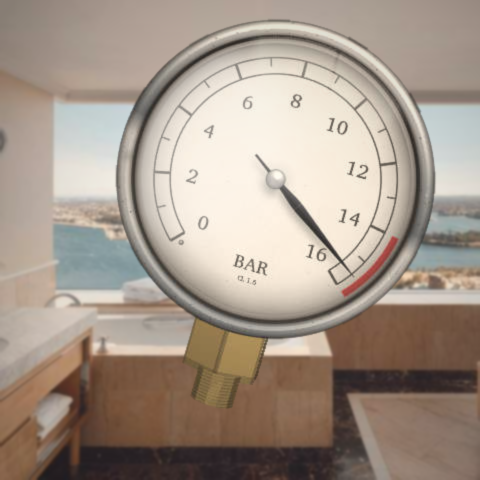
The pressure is 15.5 bar
